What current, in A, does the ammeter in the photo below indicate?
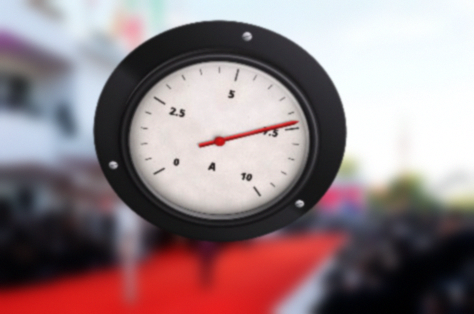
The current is 7.25 A
